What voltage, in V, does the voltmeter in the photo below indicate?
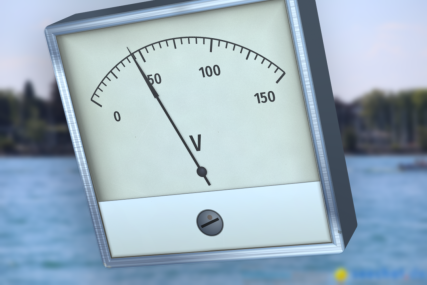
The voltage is 45 V
